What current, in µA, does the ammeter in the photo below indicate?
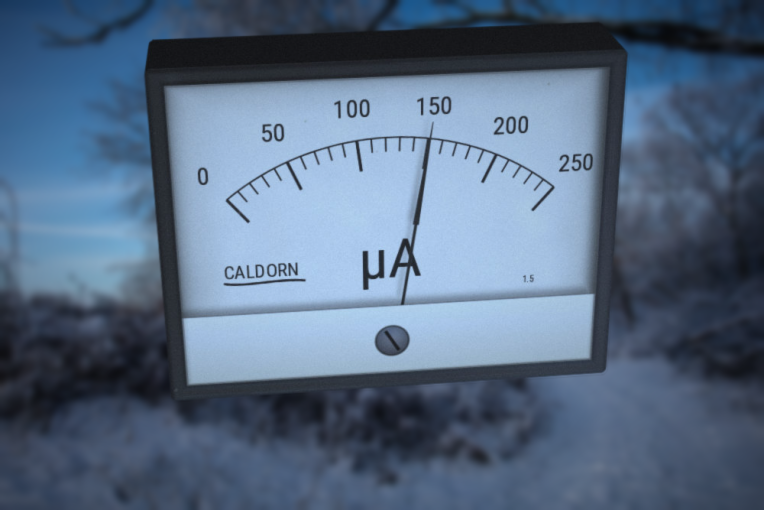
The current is 150 µA
